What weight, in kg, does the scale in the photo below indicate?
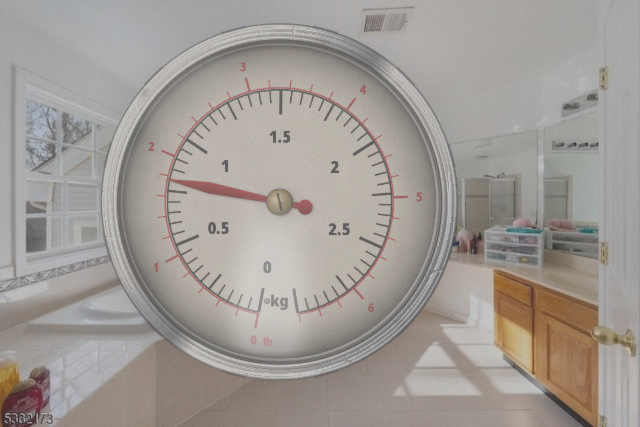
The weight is 0.8 kg
